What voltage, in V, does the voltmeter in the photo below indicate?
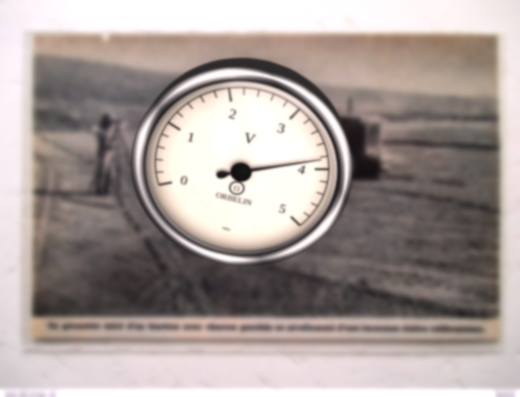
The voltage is 3.8 V
